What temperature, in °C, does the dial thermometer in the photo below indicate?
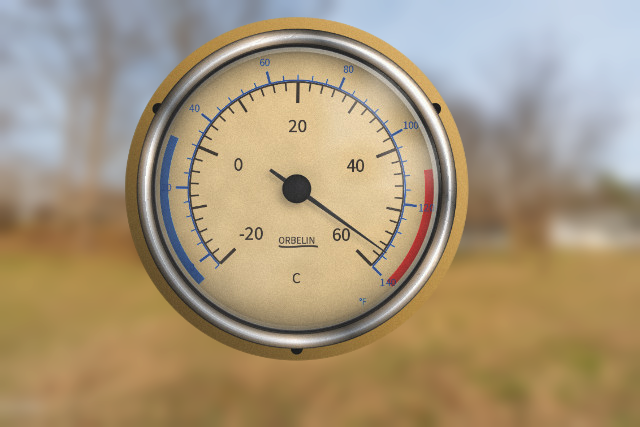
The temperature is 57 °C
